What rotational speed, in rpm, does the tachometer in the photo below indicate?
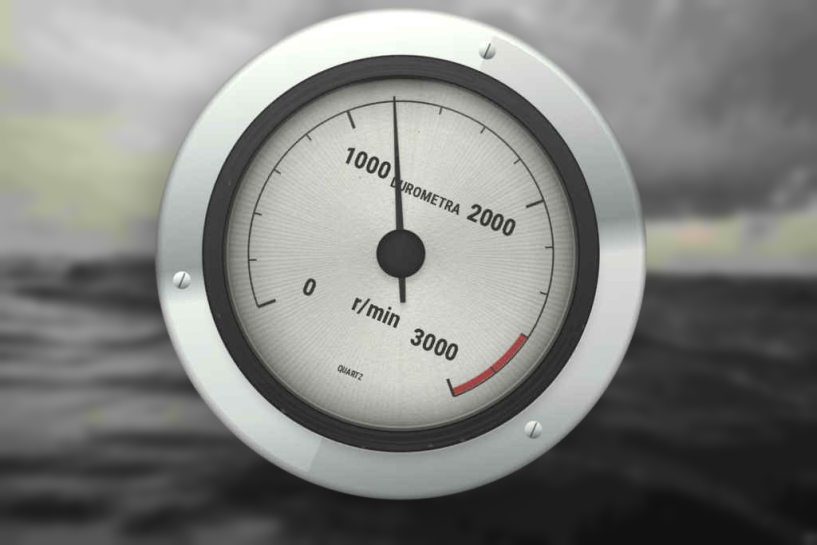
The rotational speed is 1200 rpm
